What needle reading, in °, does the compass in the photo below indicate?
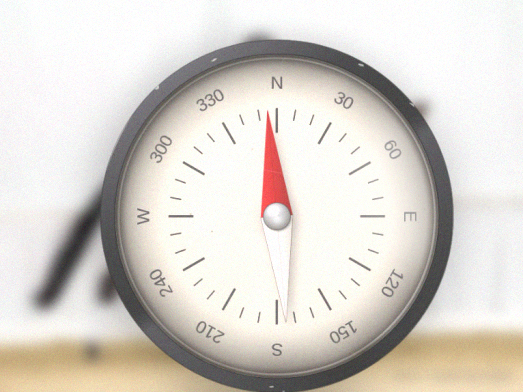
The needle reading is 355 °
